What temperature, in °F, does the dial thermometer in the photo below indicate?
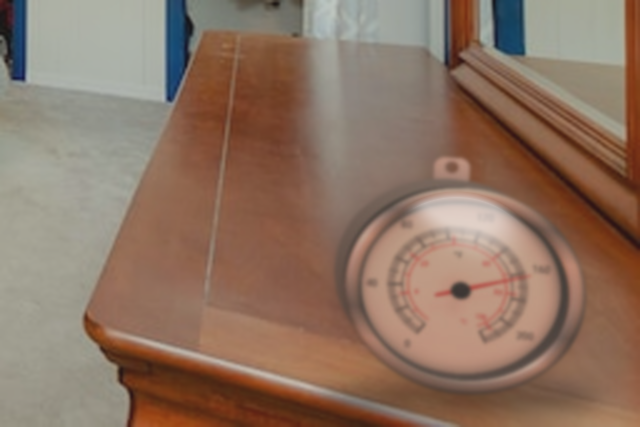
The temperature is 160 °F
